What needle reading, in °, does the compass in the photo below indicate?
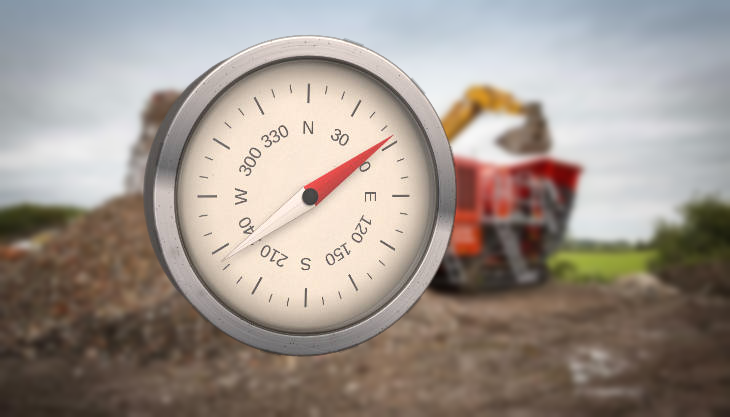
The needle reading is 55 °
